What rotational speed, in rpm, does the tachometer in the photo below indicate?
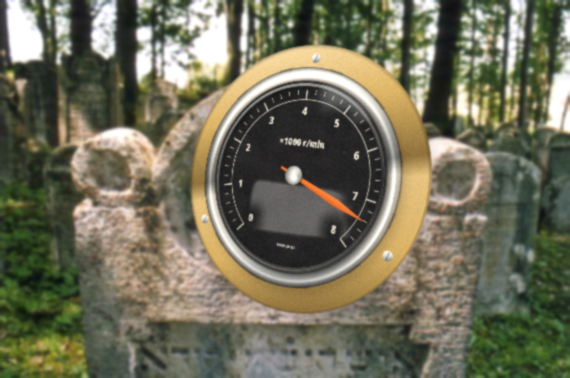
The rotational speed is 7400 rpm
